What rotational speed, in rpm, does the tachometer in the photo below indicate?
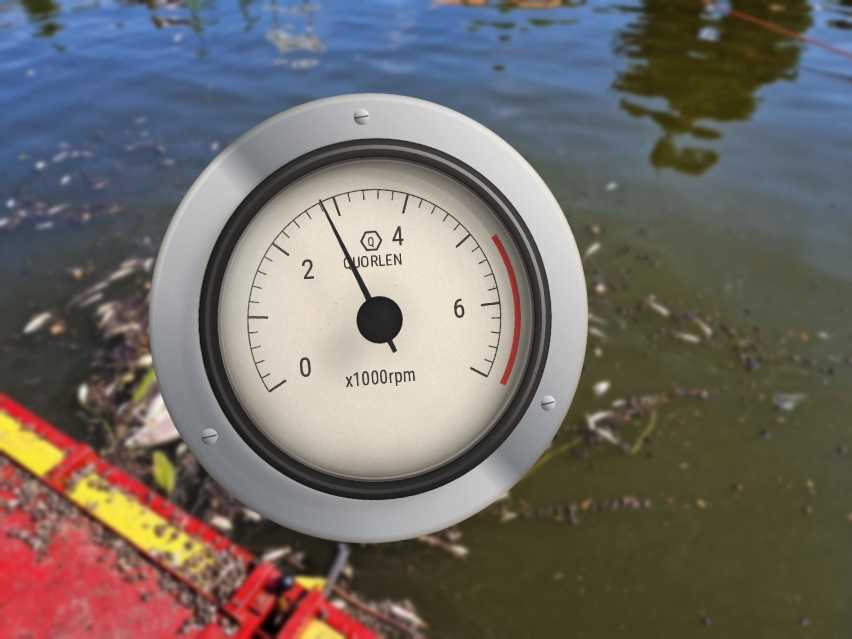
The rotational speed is 2800 rpm
